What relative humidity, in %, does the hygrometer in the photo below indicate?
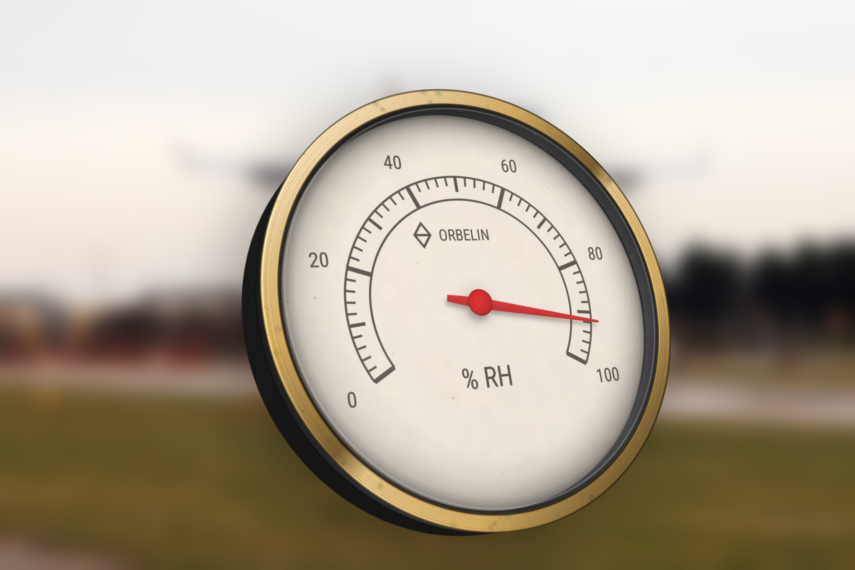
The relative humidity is 92 %
